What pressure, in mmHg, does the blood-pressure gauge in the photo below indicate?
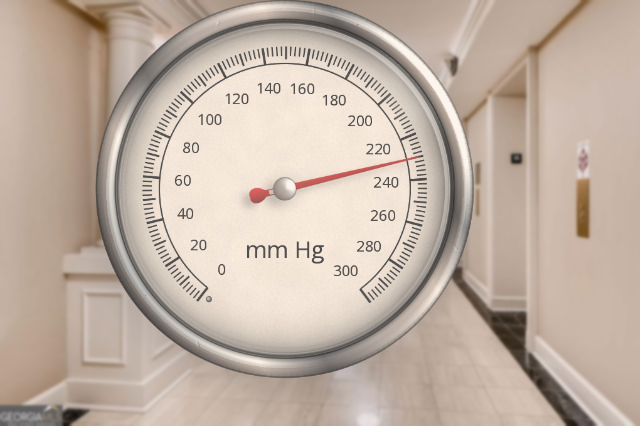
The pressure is 230 mmHg
